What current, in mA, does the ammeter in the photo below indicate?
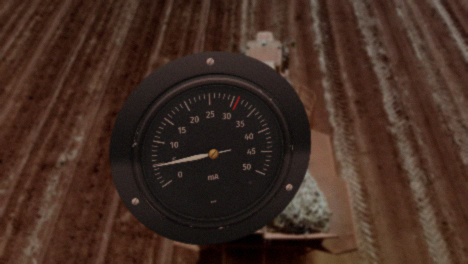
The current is 5 mA
